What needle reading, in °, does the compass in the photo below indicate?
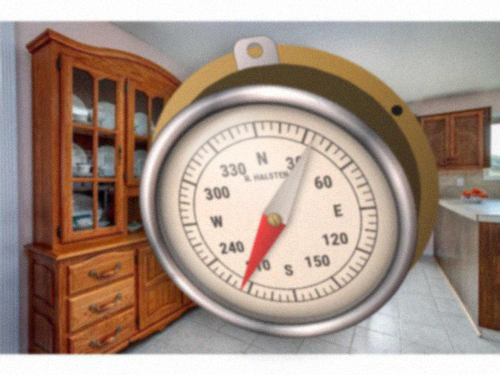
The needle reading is 215 °
